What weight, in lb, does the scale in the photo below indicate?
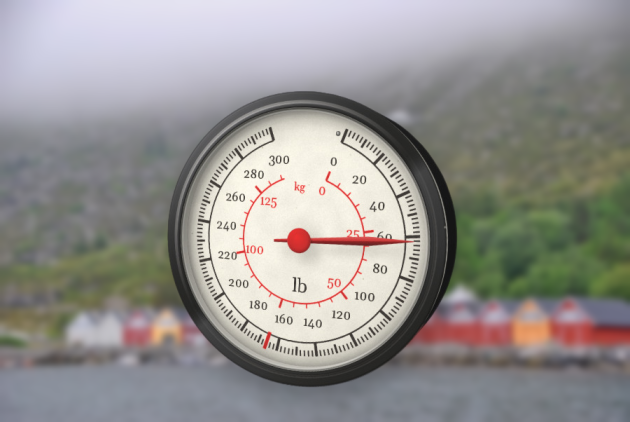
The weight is 62 lb
